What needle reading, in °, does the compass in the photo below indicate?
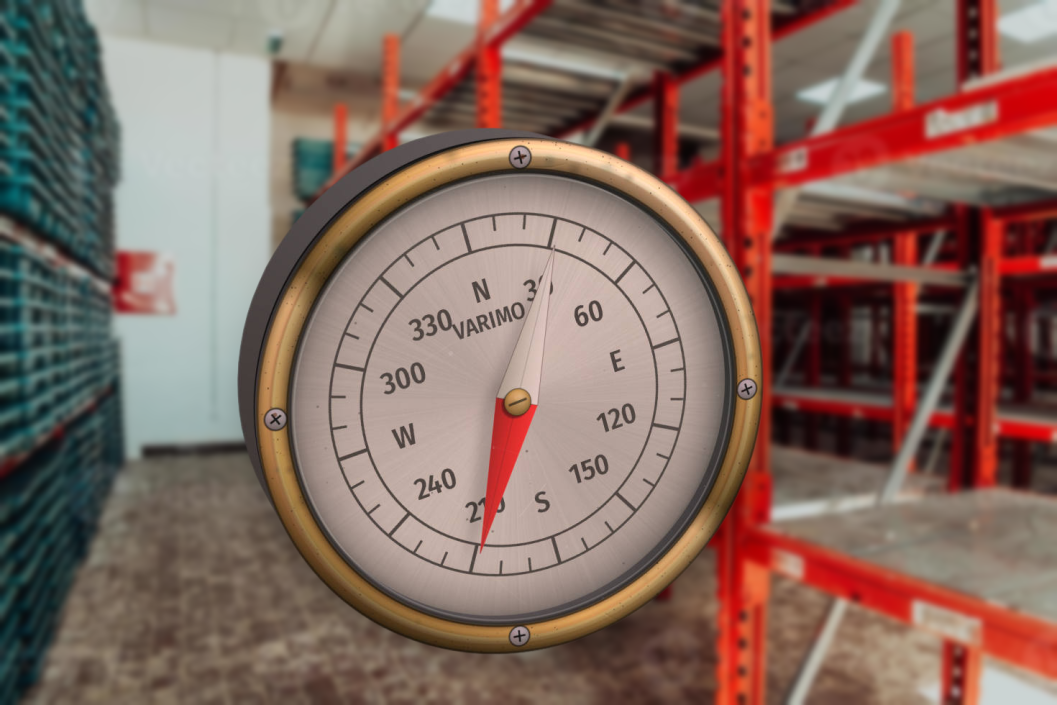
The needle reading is 210 °
